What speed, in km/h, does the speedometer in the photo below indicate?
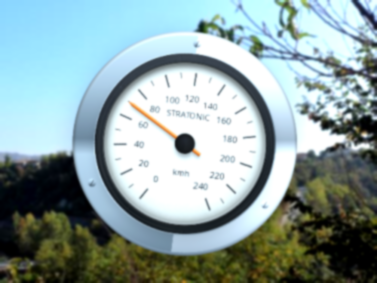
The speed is 70 km/h
